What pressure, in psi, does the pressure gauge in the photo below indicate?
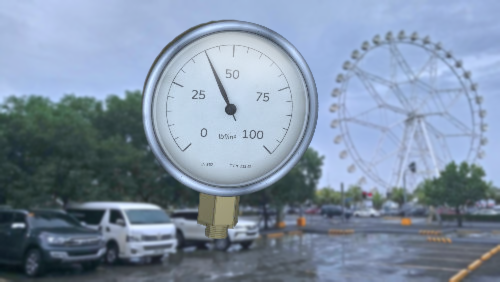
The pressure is 40 psi
